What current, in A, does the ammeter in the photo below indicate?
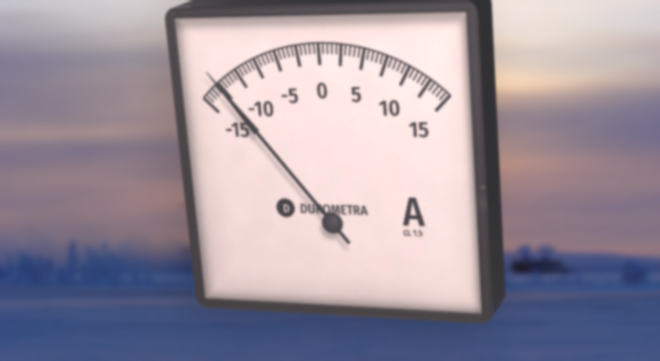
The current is -12.5 A
